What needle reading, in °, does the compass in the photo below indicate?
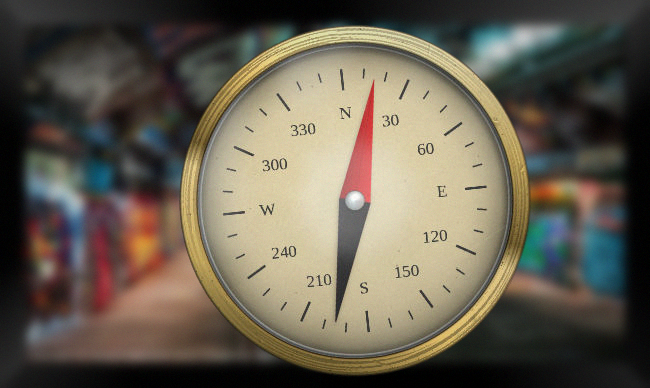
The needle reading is 15 °
